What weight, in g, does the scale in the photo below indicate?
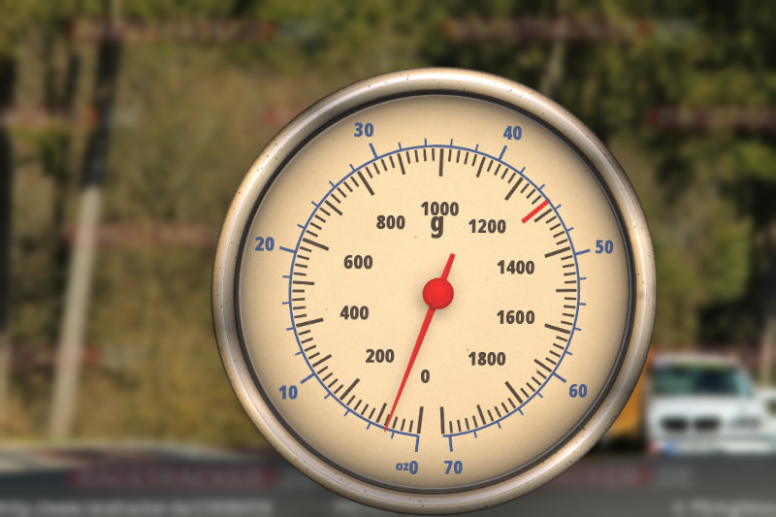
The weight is 80 g
